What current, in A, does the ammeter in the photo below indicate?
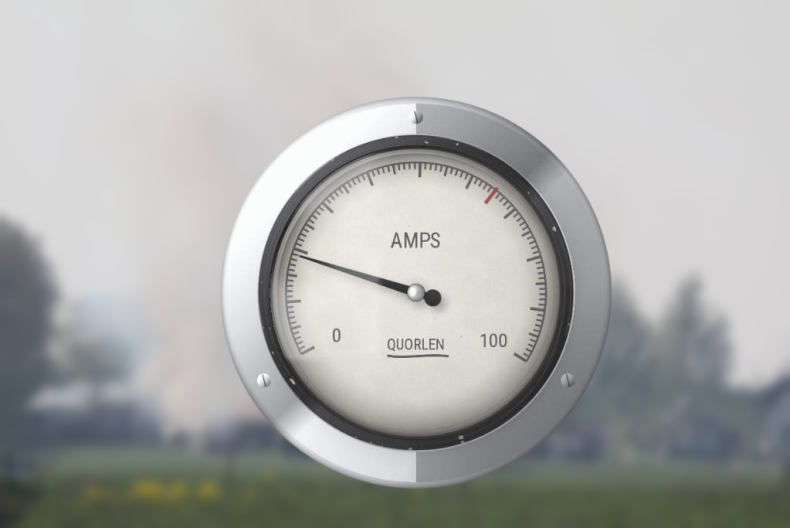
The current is 19 A
